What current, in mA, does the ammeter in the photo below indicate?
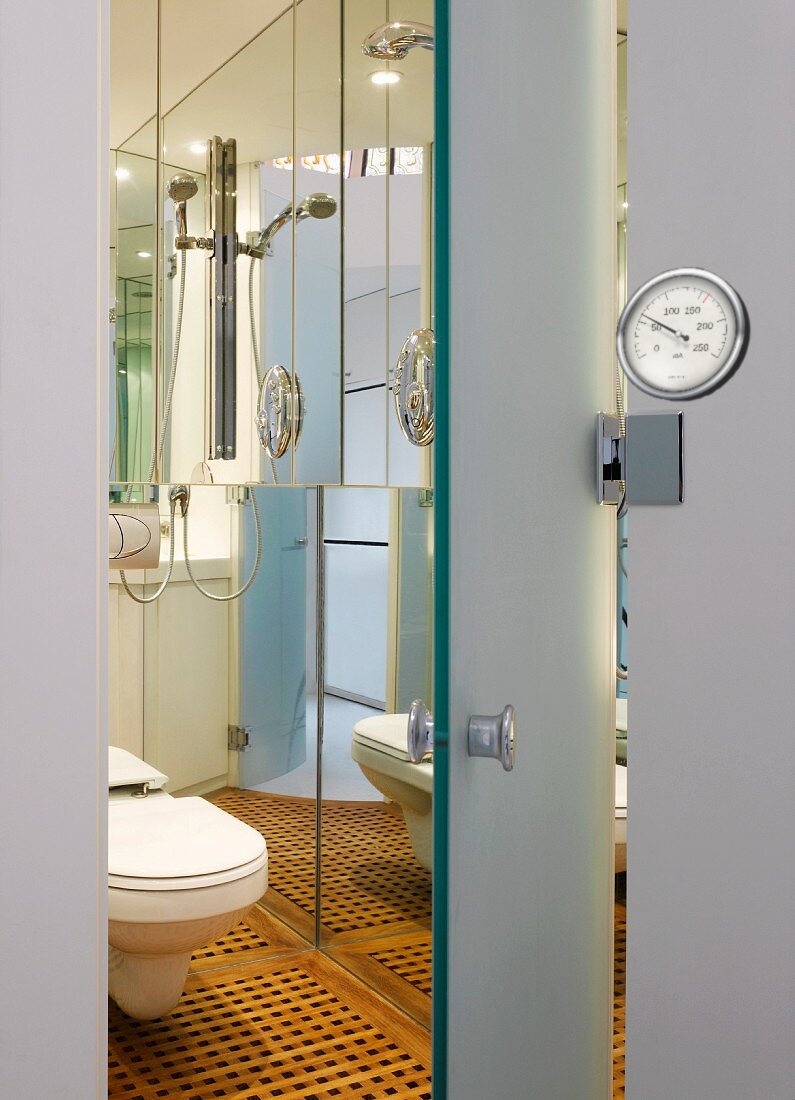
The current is 60 mA
